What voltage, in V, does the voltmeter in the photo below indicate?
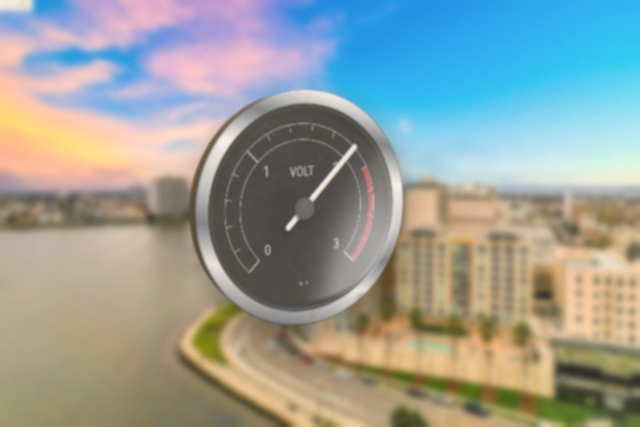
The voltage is 2 V
